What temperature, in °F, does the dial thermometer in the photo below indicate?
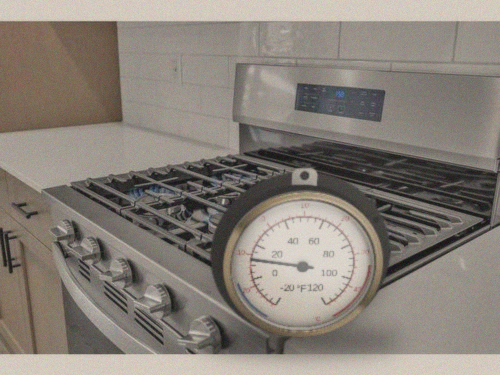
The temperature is 12 °F
